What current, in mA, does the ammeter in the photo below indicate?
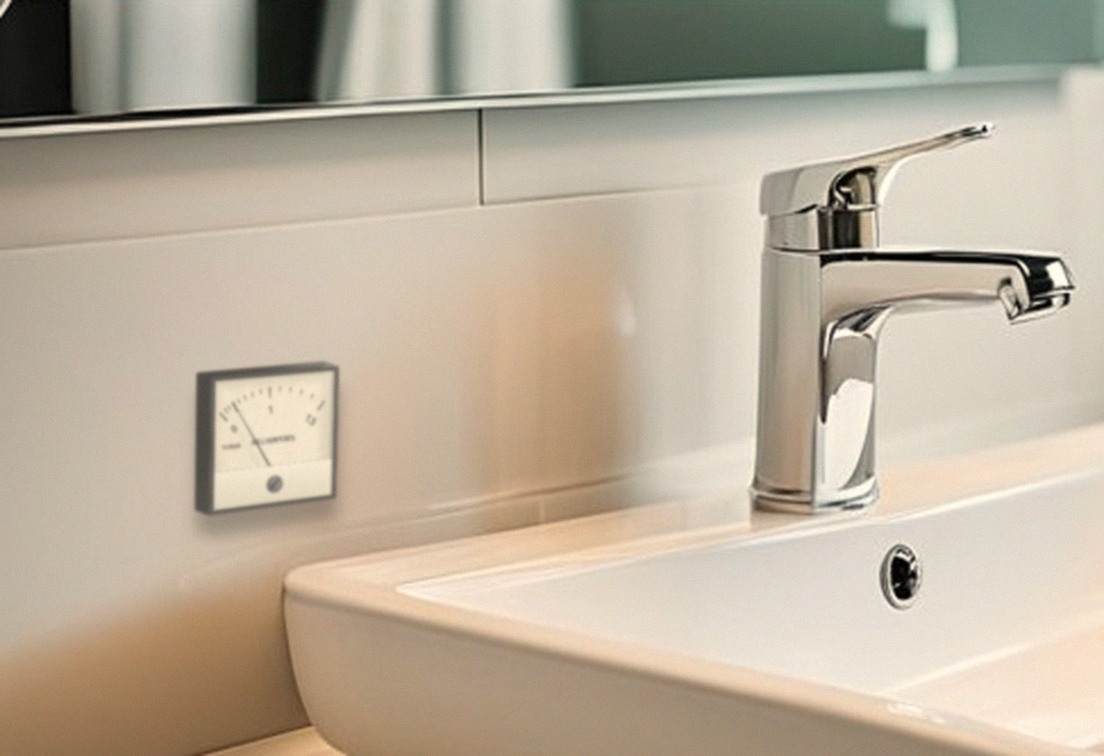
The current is 0.5 mA
